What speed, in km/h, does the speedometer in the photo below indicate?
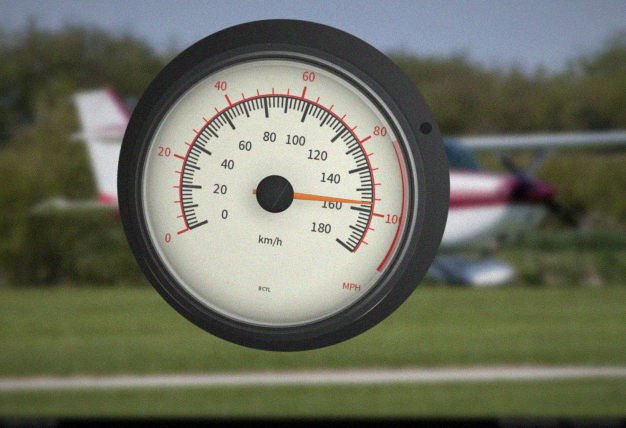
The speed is 156 km/h
